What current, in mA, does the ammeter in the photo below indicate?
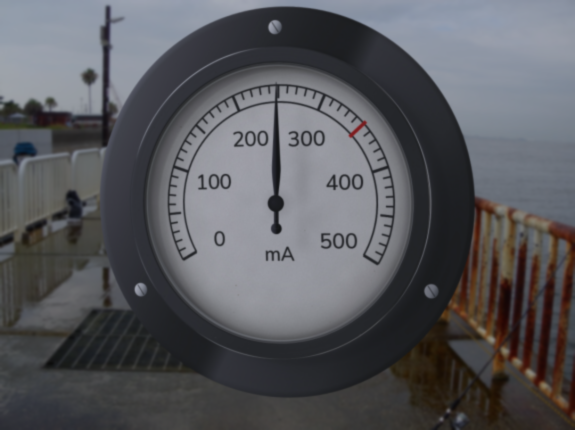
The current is 250 mA
